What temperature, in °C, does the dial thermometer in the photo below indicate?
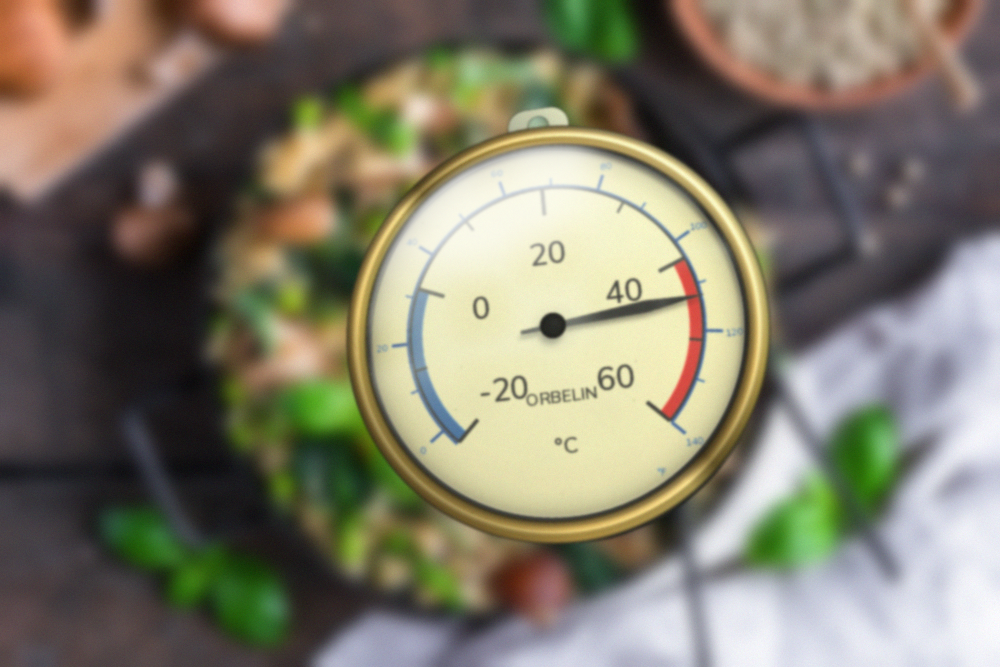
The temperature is 45 °C
